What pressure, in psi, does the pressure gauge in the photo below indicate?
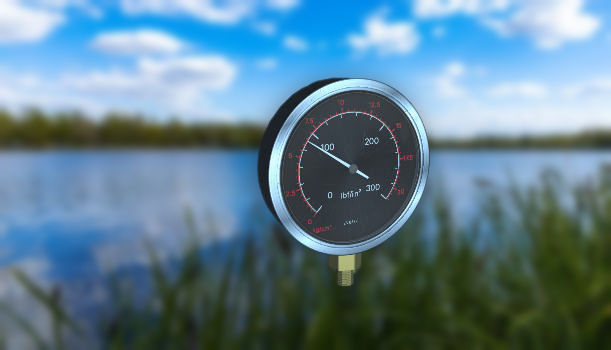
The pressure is 90 psi
